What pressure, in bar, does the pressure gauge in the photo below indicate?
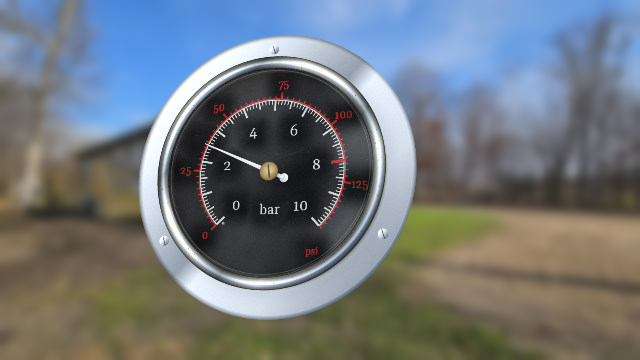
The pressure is 2.5 bar
